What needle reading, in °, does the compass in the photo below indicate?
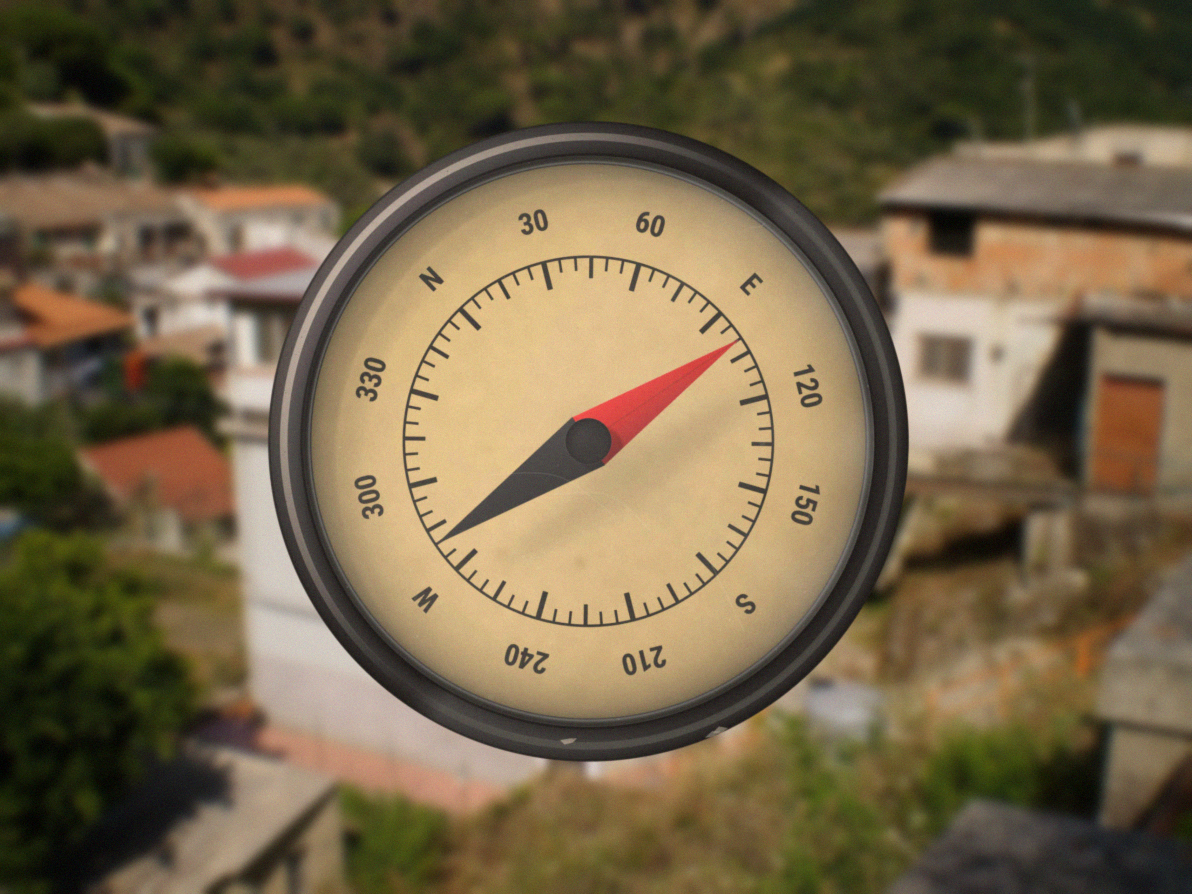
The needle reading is 100 °
